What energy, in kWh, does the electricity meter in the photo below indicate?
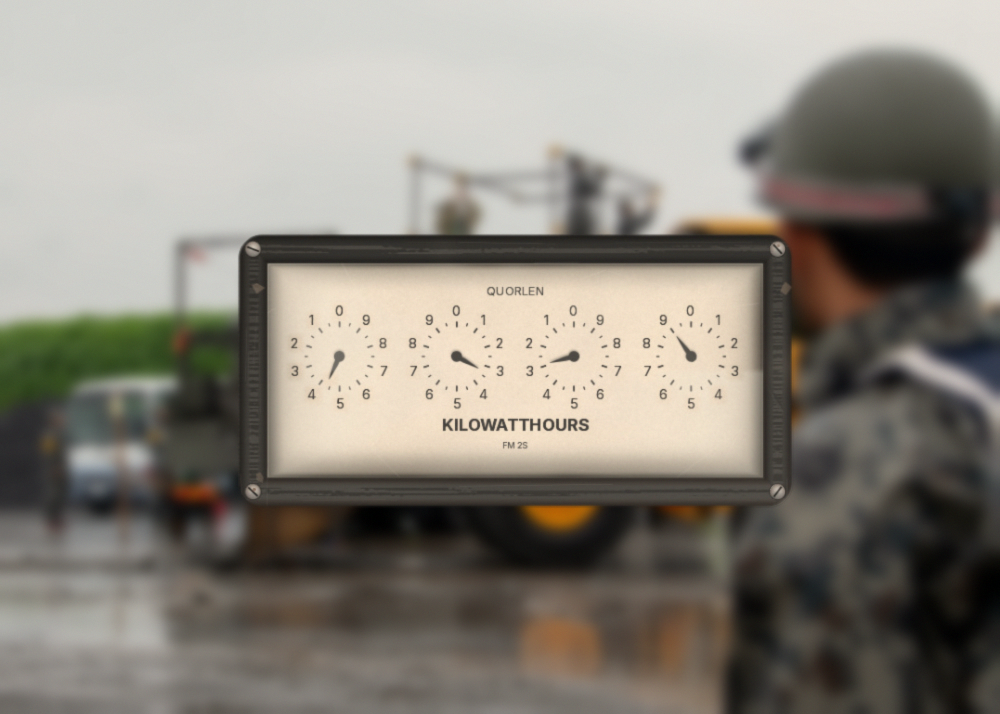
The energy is 4329 kWh
